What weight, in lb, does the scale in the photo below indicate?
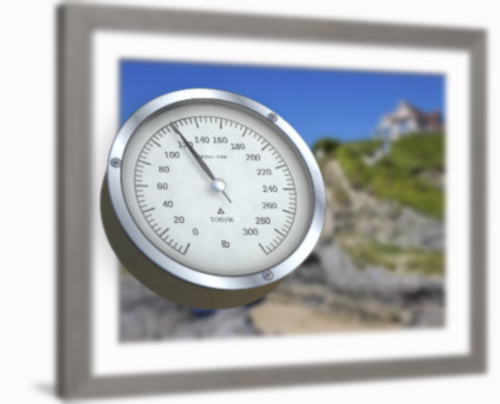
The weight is 120 lb
